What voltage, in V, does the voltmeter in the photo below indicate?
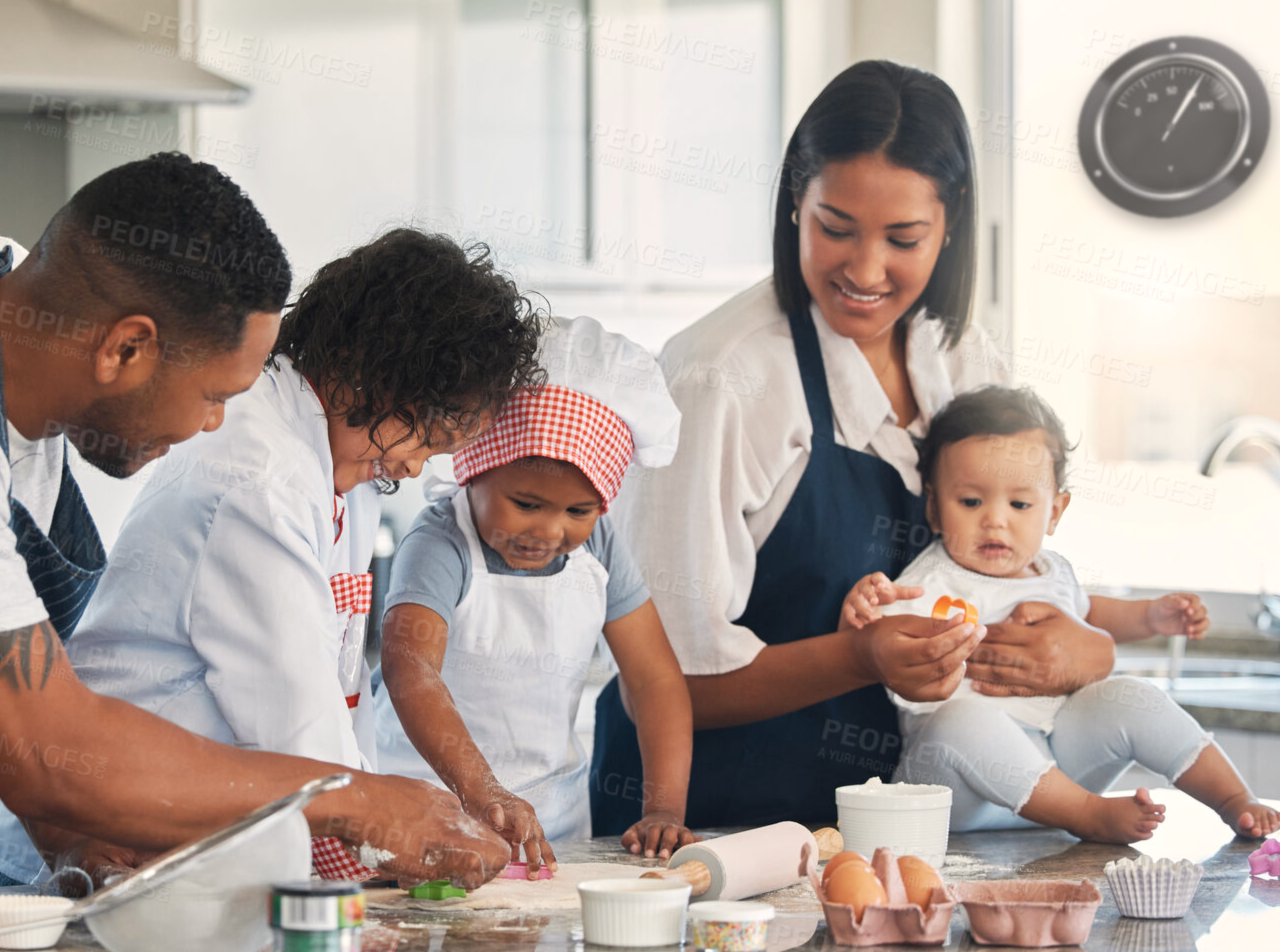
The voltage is 75 V
